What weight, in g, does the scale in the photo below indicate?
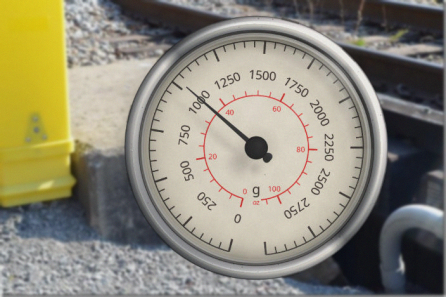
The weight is 1025 g
